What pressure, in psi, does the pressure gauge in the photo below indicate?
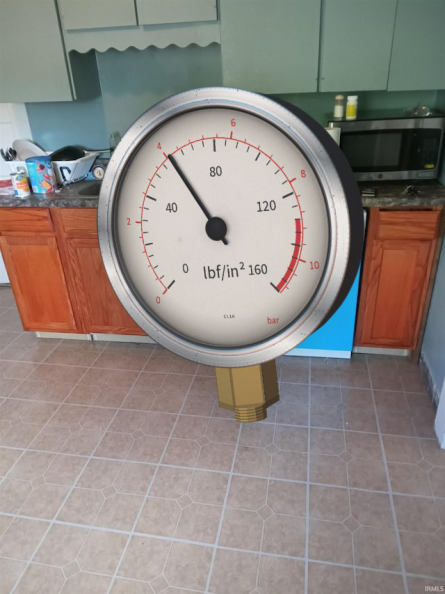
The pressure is 60 psi
